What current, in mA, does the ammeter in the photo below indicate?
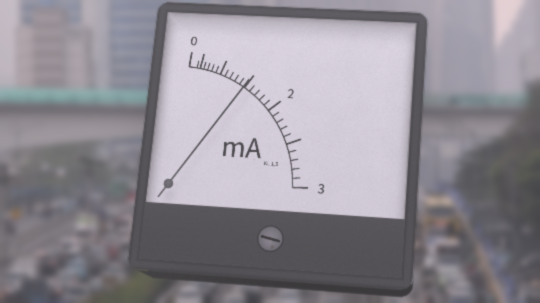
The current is 1.5 mA
